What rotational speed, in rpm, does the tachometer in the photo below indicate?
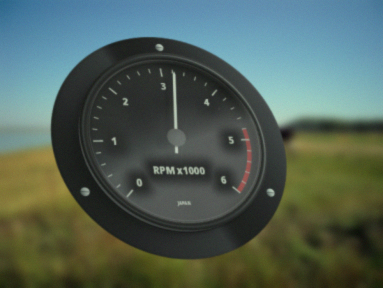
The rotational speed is 3200 rpm
